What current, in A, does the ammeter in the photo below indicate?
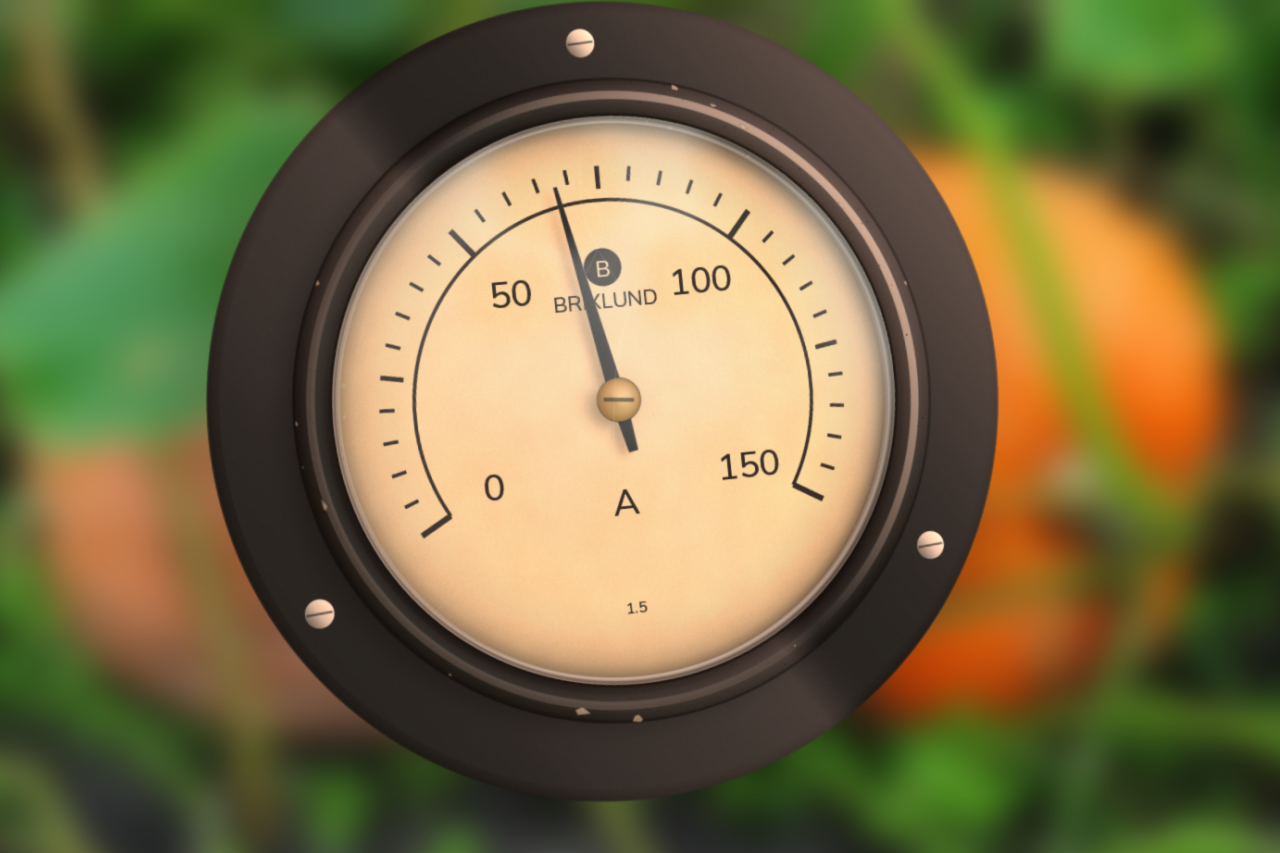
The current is 67.5 A
